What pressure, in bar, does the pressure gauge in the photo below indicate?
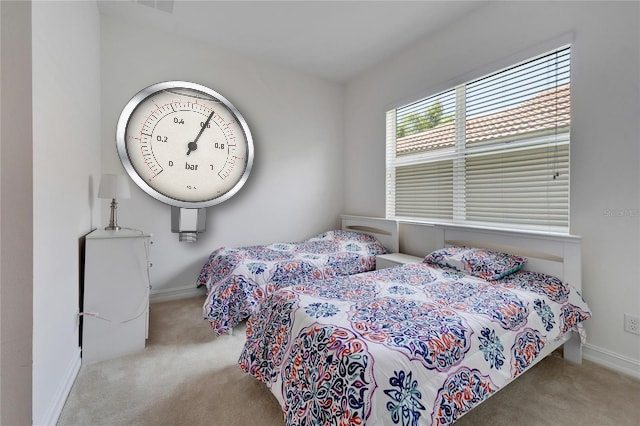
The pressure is 0.6 bar
